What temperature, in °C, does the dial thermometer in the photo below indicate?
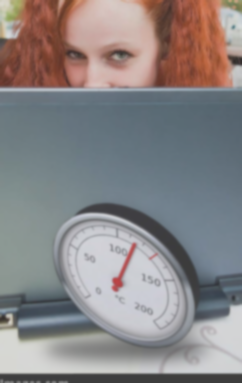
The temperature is 115 °C
